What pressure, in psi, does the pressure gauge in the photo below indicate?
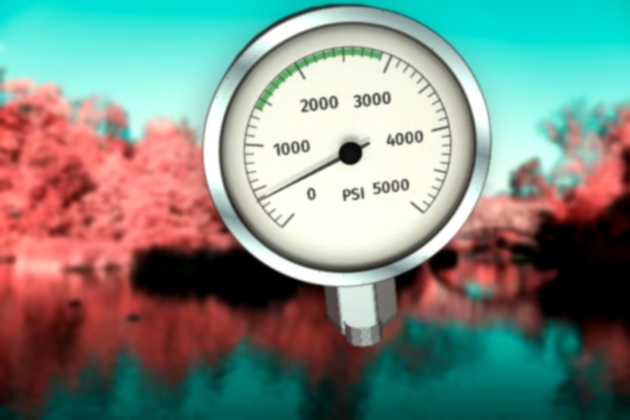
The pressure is 400 psi
